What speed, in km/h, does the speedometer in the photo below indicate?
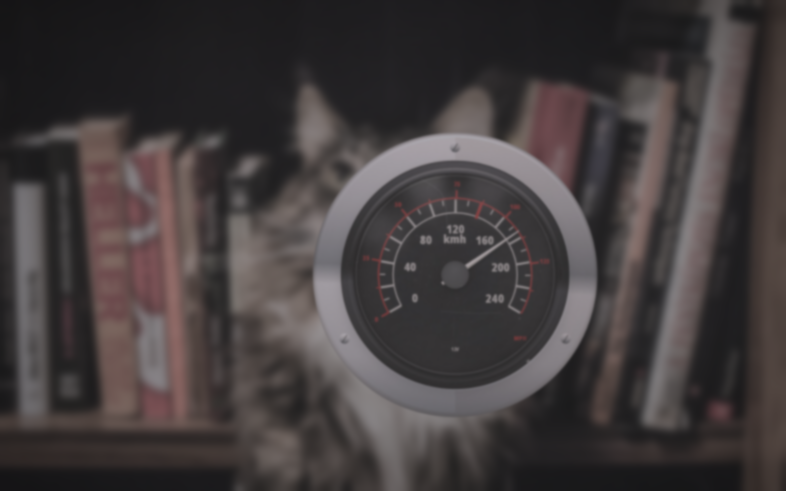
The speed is 175 km/h
